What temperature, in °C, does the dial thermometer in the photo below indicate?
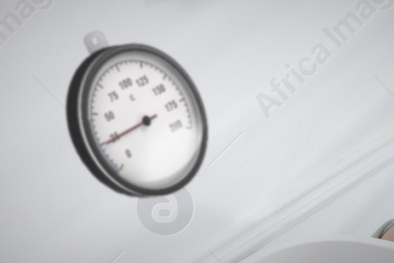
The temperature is 25 °C
